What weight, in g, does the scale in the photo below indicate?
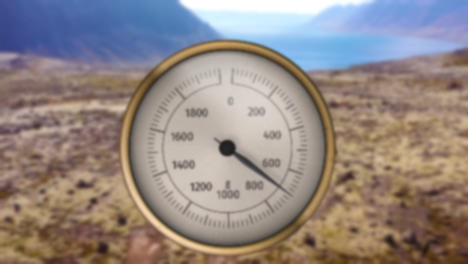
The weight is 700 g
